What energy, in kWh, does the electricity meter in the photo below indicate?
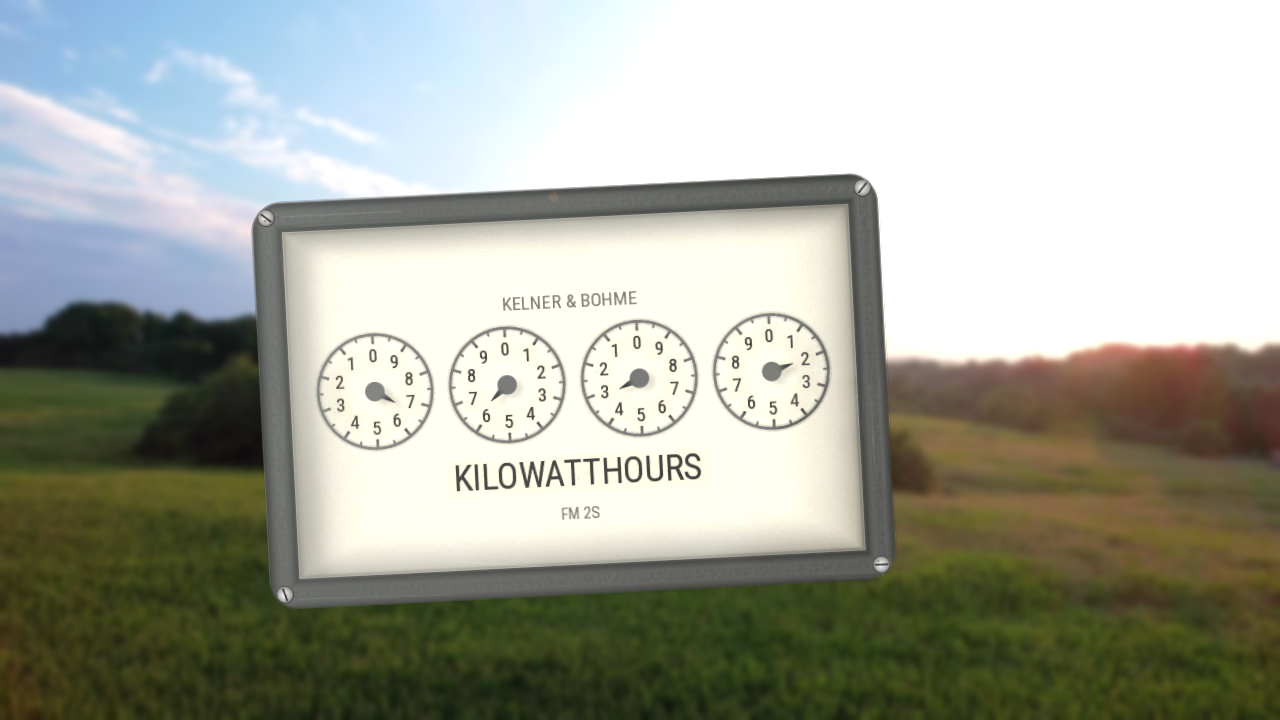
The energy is 6632 kWh
